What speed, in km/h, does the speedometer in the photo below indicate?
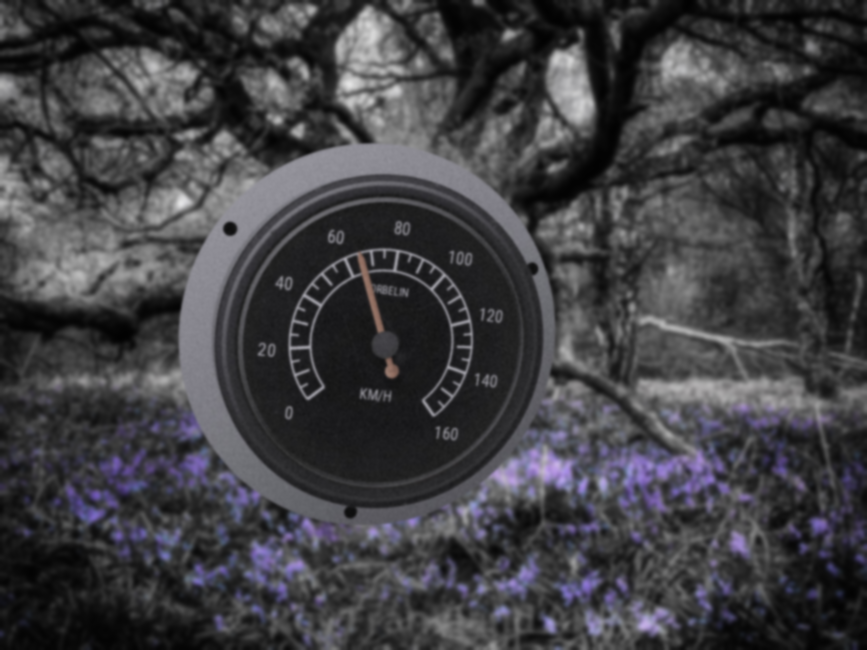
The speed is 65 km/h
